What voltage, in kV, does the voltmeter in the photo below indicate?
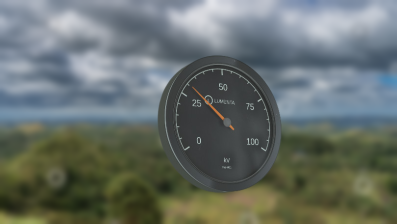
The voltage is 30 kV
